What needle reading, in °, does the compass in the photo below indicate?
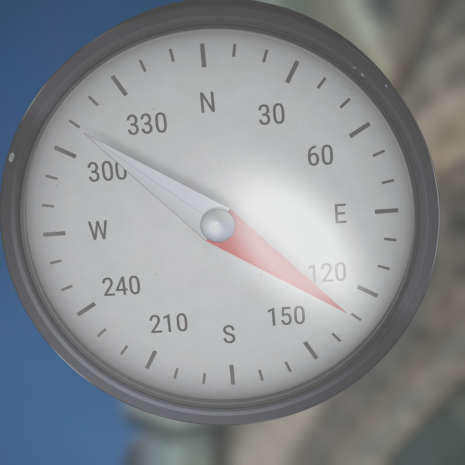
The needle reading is 130 °
